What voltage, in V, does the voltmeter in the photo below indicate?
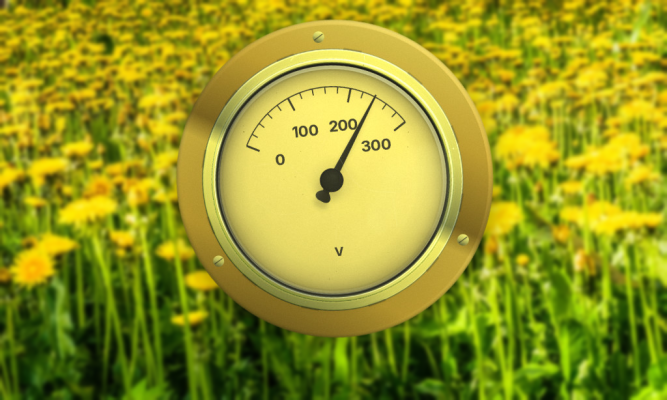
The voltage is 240 V
